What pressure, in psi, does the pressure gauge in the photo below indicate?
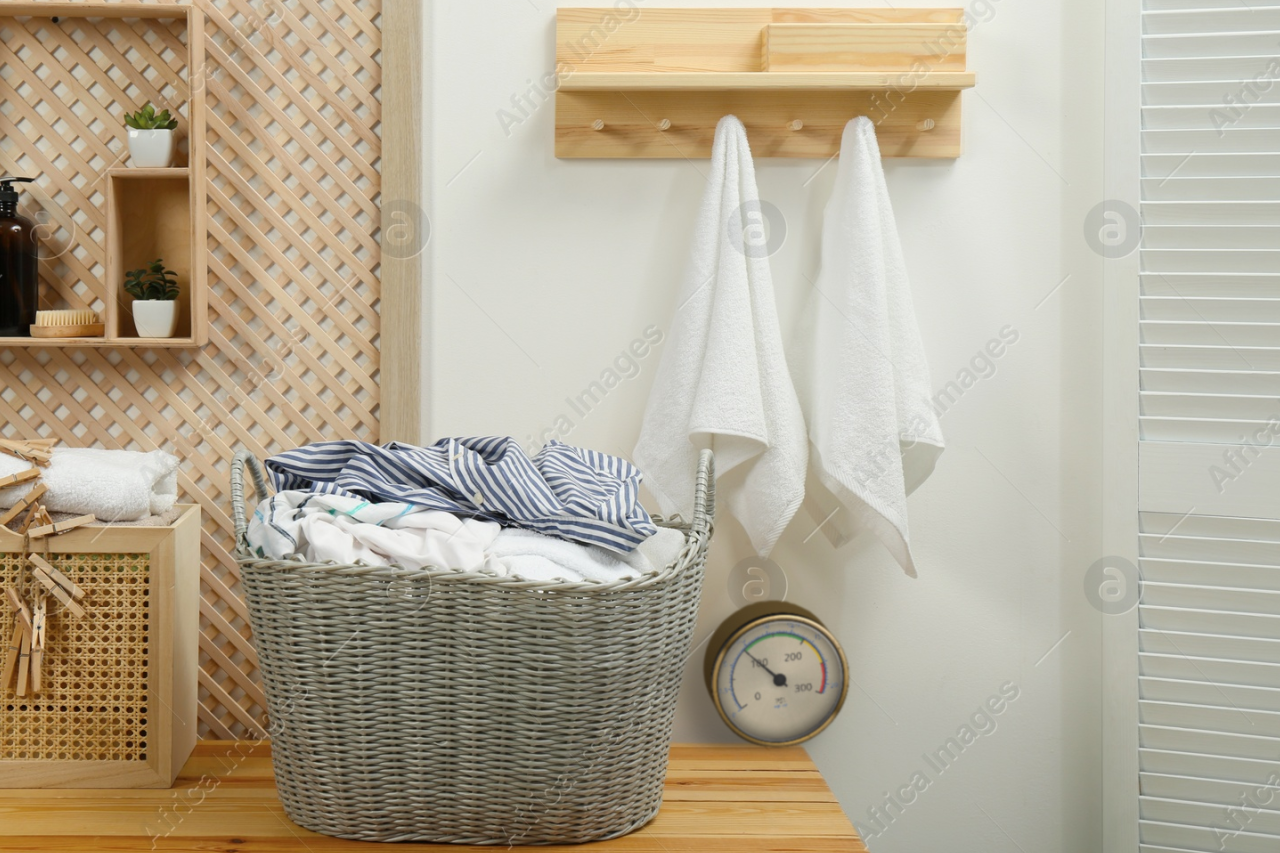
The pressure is 100 psi
